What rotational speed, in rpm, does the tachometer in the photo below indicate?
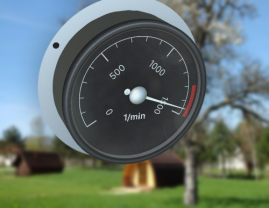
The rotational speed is 1450 rpm
